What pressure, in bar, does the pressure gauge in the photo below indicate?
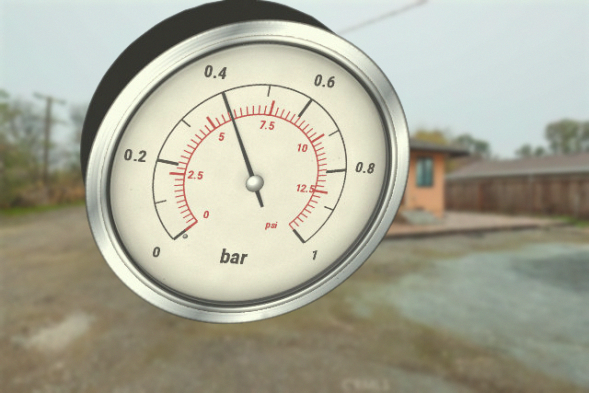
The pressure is 0.4 bar
